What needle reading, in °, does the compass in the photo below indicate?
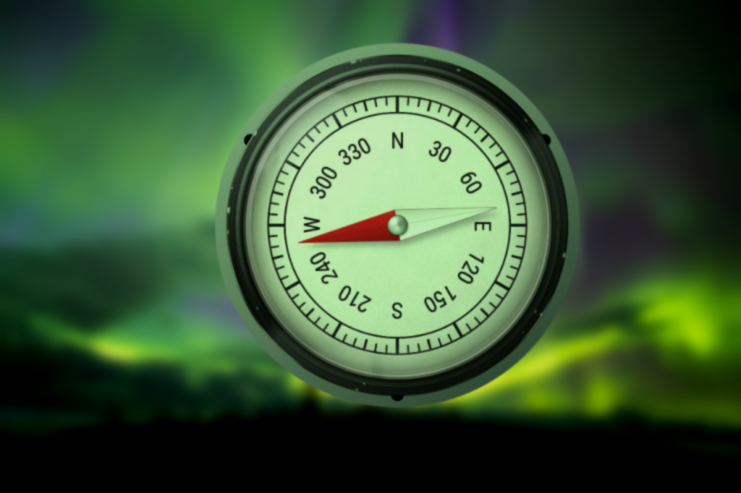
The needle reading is 260 °
